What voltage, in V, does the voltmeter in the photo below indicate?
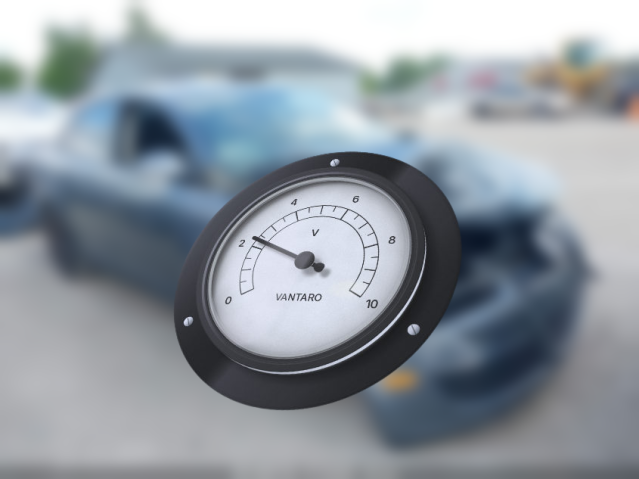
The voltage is 2.25 V
